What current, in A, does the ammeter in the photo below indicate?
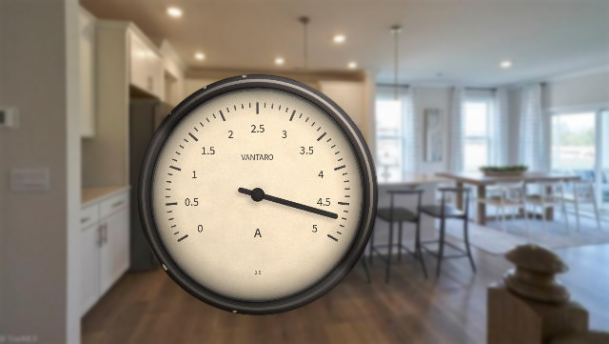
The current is 4.7 A
